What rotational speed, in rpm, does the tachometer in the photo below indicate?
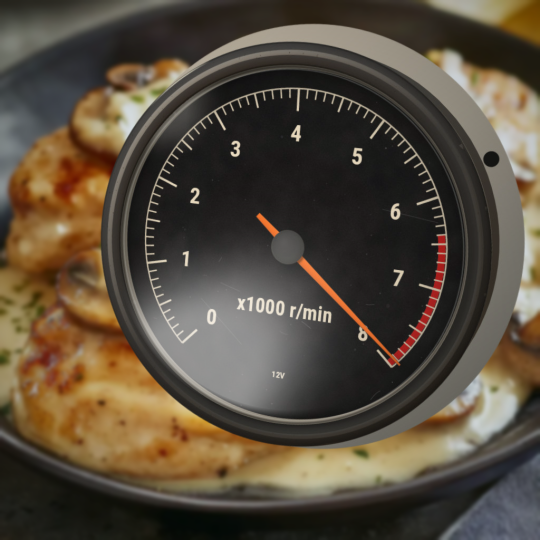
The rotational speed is 7900 rpm
